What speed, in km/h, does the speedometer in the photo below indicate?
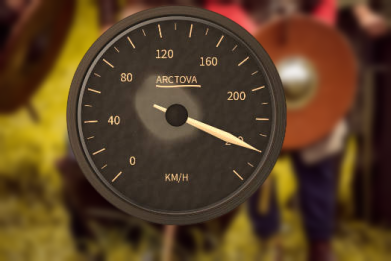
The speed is 240 km/h
